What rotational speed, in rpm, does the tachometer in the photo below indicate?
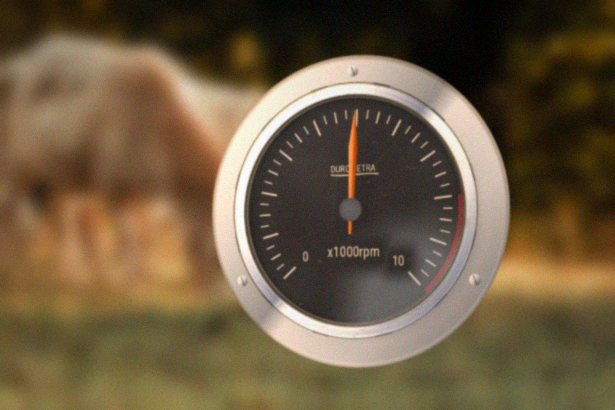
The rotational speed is 5000 rpm
